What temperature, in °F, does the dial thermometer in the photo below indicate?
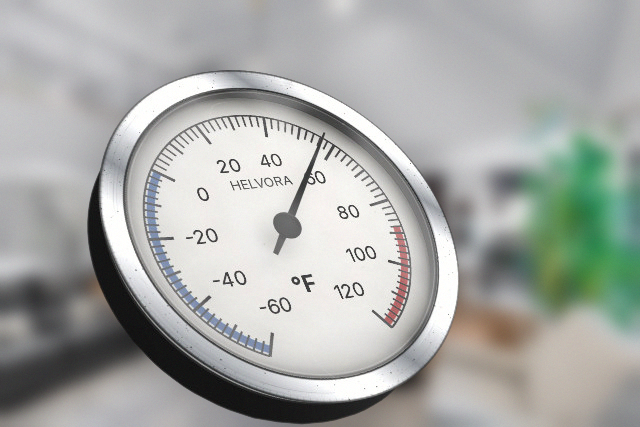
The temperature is 56 °F
